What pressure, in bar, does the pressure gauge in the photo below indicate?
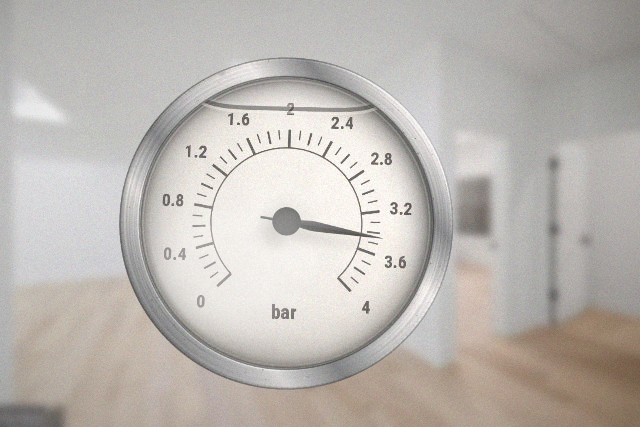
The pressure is 3.45 bar
